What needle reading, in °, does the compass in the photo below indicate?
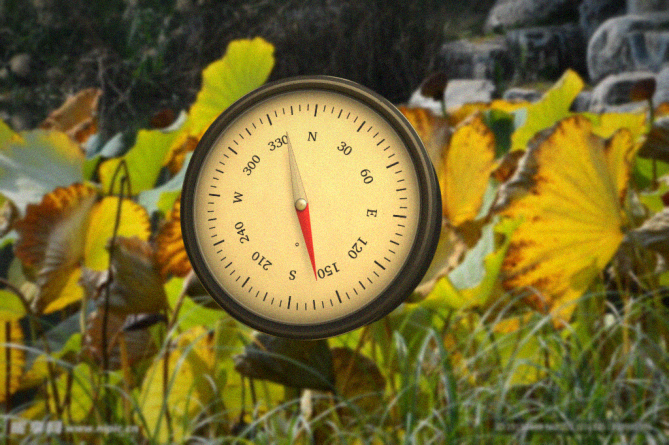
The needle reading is 160 °
